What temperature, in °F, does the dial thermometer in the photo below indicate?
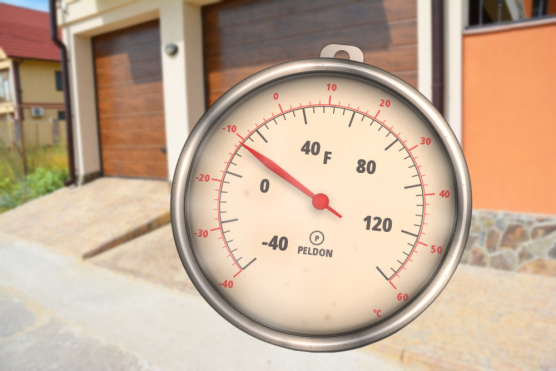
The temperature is 12 °F
